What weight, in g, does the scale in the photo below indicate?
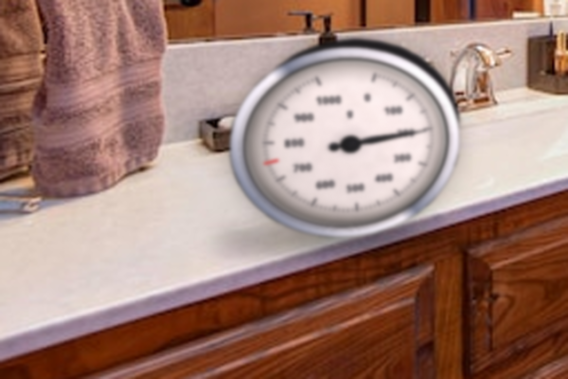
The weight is 200 g
